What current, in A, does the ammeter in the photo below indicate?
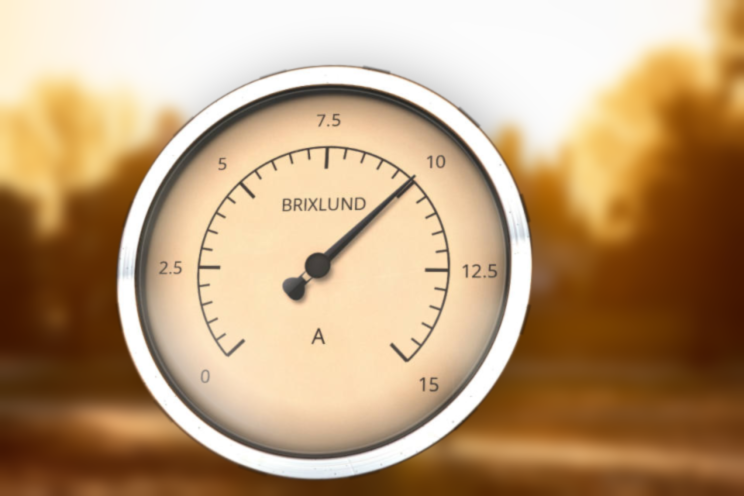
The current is 10 A
